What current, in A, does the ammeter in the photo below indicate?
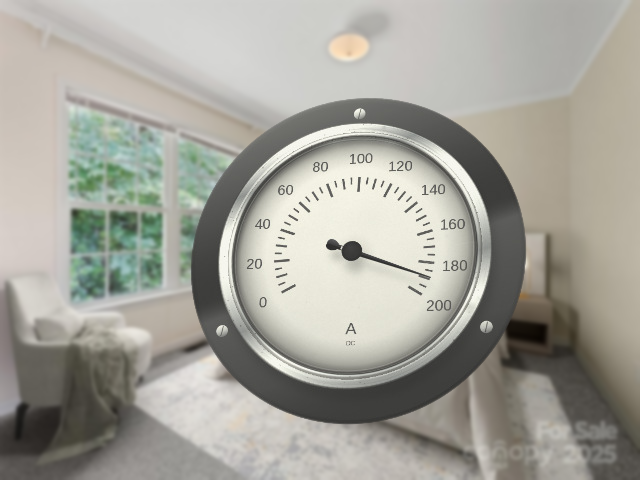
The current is 190 A
